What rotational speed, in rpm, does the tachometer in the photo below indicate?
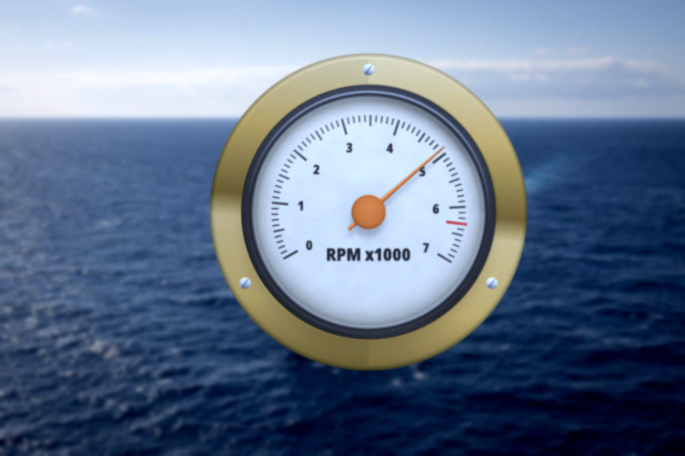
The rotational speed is 4900 rpm
